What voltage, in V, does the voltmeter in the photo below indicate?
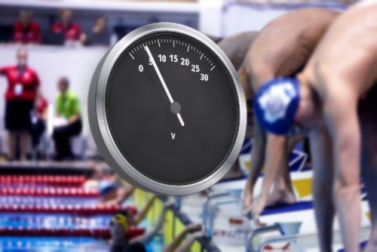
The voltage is 5 V
